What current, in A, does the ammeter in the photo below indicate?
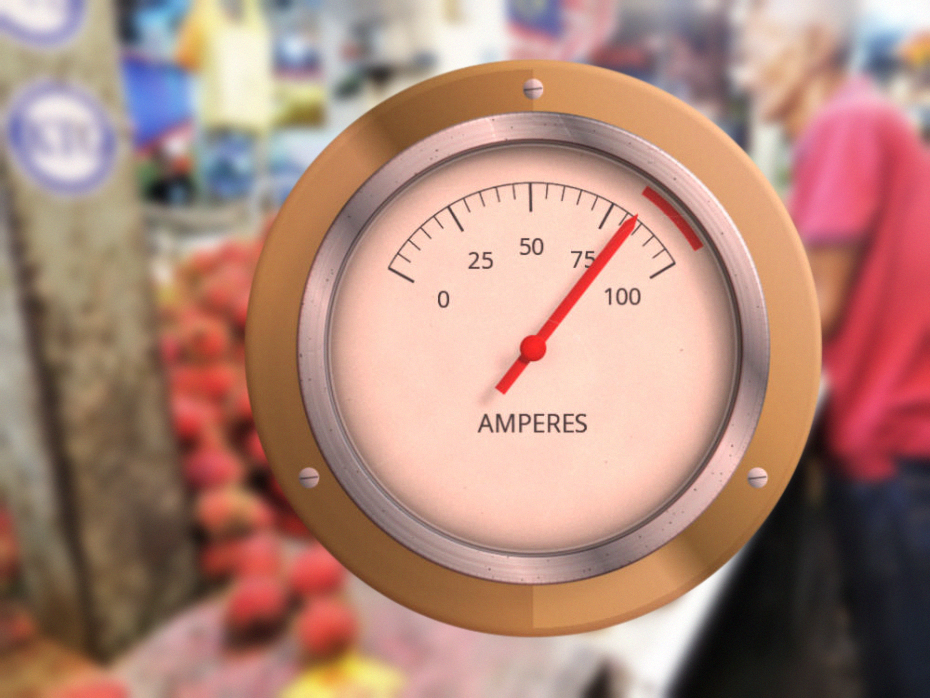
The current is 82.5 A
